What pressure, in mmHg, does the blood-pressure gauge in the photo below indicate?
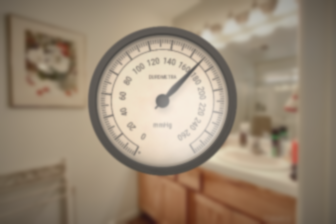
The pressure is 170 mmHg
